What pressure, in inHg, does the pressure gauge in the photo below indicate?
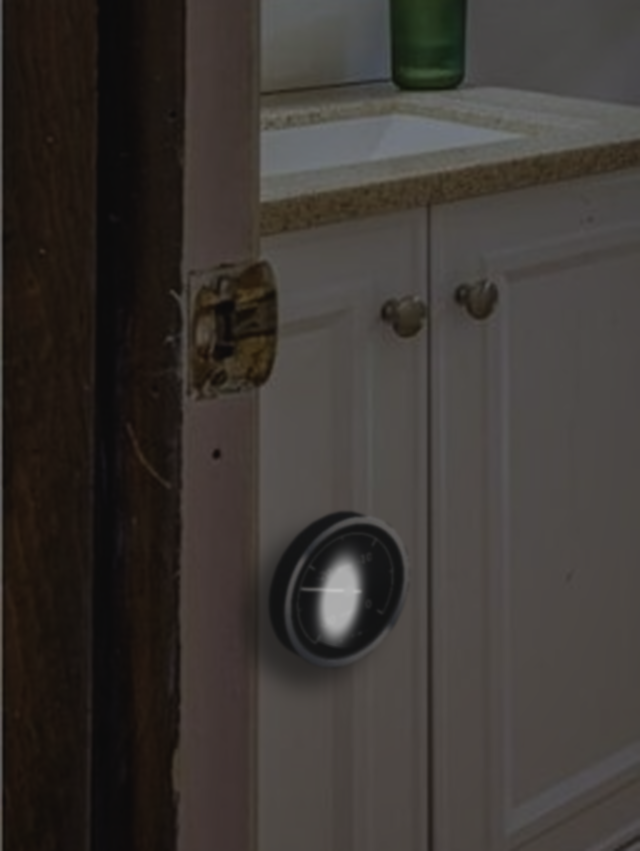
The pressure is -22.5 inHg
